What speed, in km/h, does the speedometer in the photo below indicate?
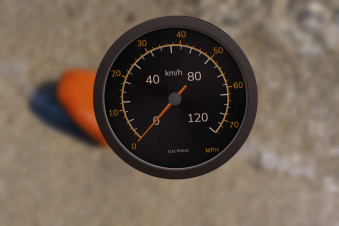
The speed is 0 km/h
